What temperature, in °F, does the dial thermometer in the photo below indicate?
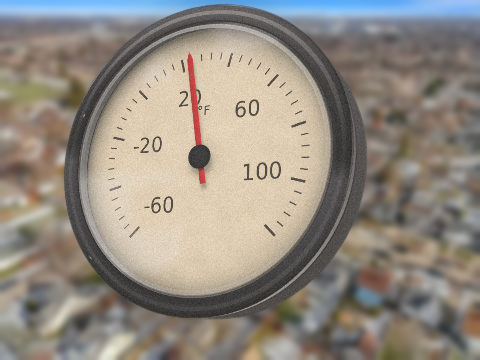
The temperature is 24 °F
